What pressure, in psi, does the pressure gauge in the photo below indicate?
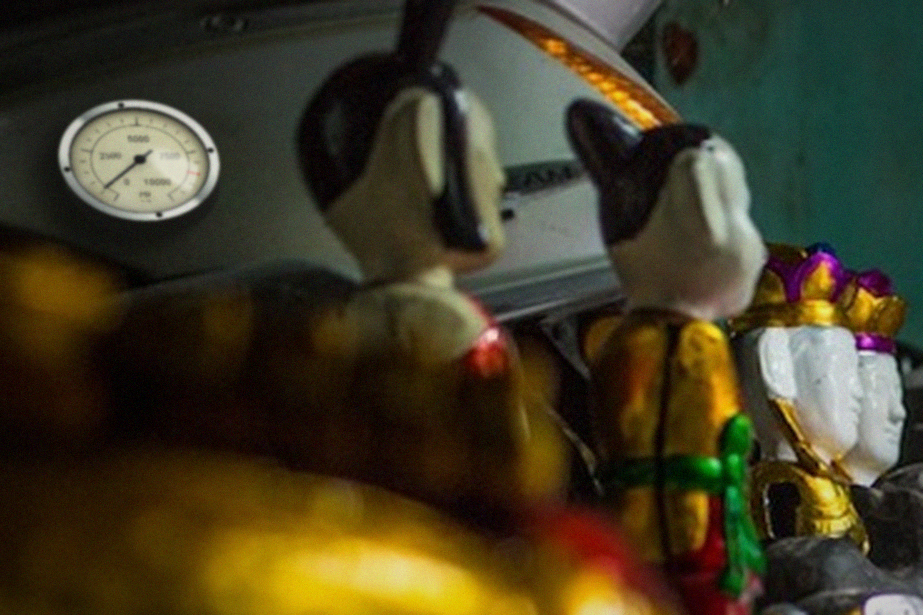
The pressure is 500 psi
